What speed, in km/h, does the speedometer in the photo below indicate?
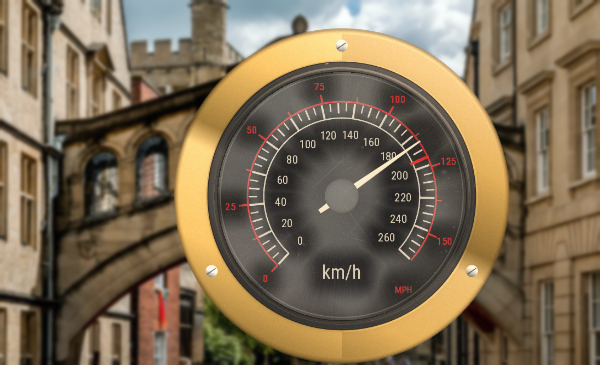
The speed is 185 km/h
